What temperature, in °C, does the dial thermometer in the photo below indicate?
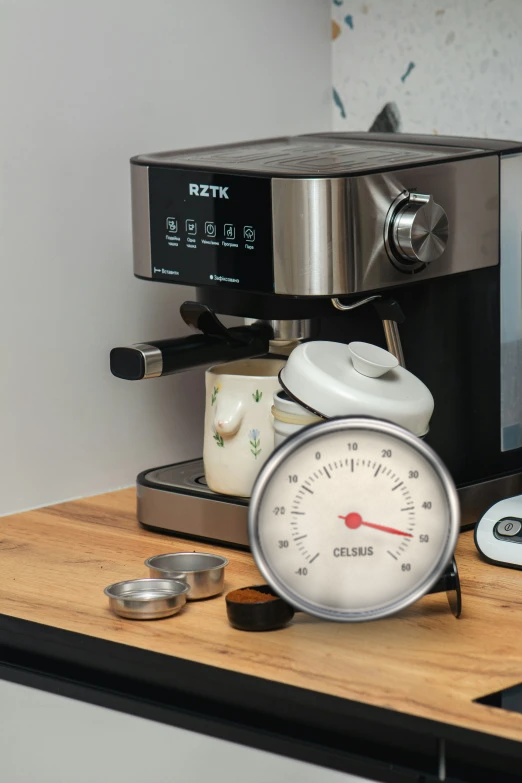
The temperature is 50 °C
